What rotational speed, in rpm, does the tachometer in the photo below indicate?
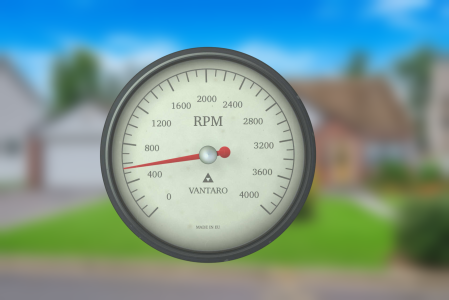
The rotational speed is 550 rpm
